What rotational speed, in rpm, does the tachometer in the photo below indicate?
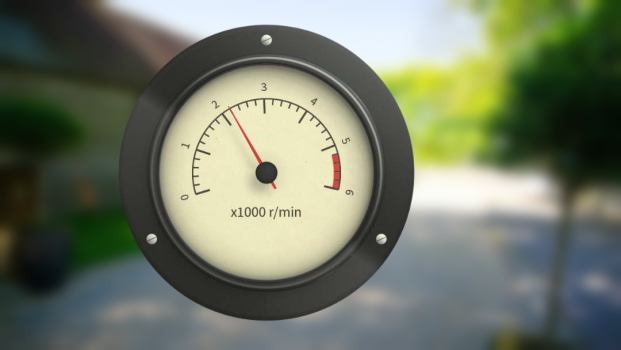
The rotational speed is 2200 rpm
